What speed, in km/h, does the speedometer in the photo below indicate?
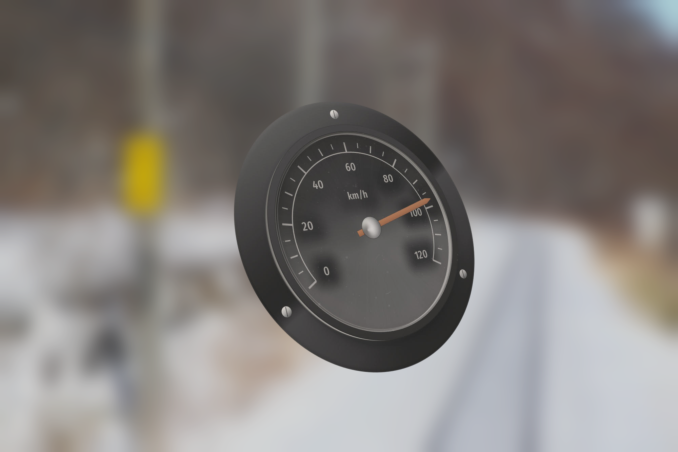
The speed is 97.5 km/h
